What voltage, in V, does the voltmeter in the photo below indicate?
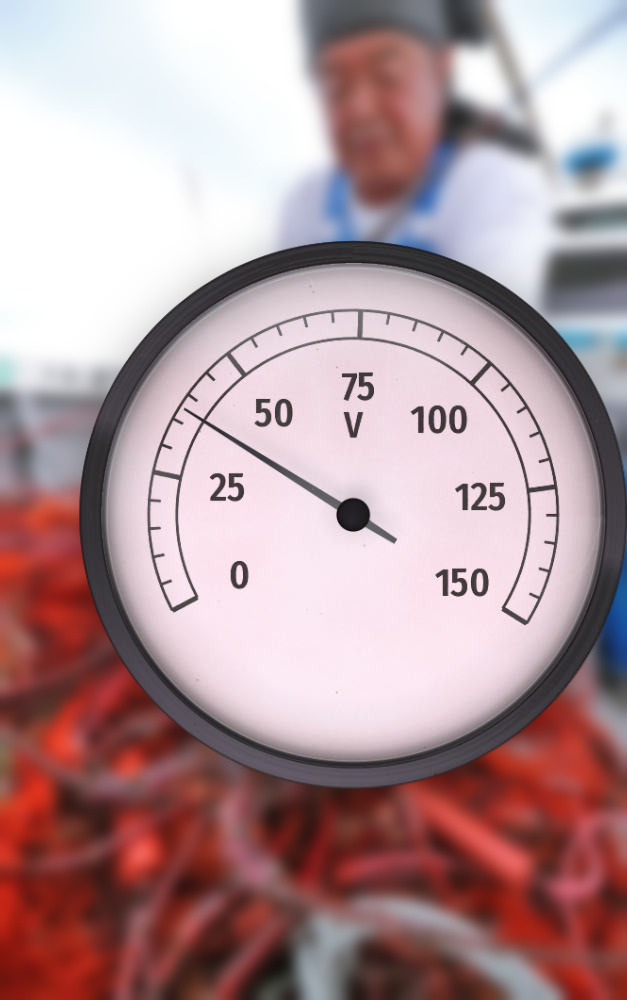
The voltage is 37.5 V
